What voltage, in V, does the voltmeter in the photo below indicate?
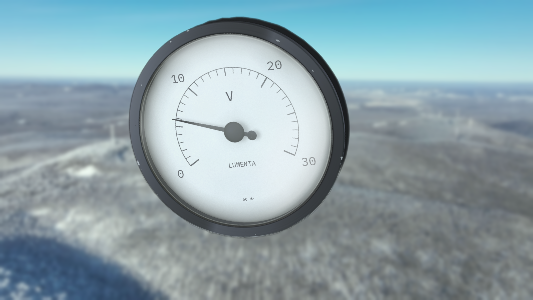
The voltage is 6 V
